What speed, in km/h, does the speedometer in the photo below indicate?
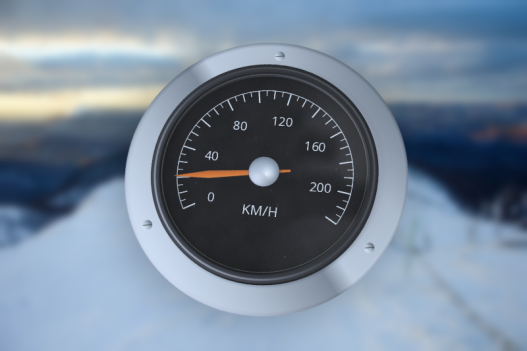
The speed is 20 km/h
